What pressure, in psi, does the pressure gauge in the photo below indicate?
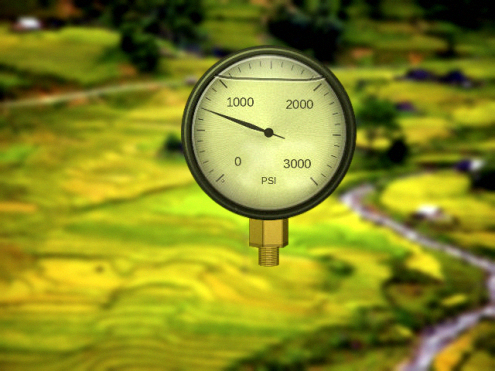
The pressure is 700 psi
